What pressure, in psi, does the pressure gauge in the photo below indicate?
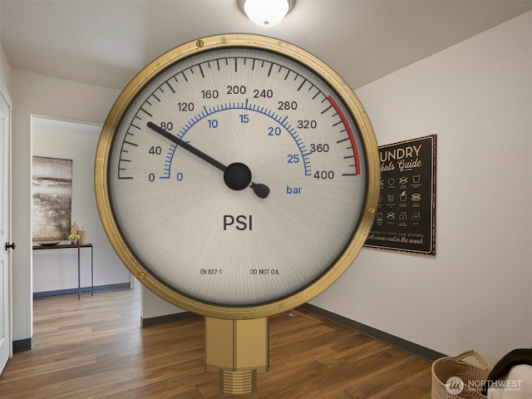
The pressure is 70 psi
